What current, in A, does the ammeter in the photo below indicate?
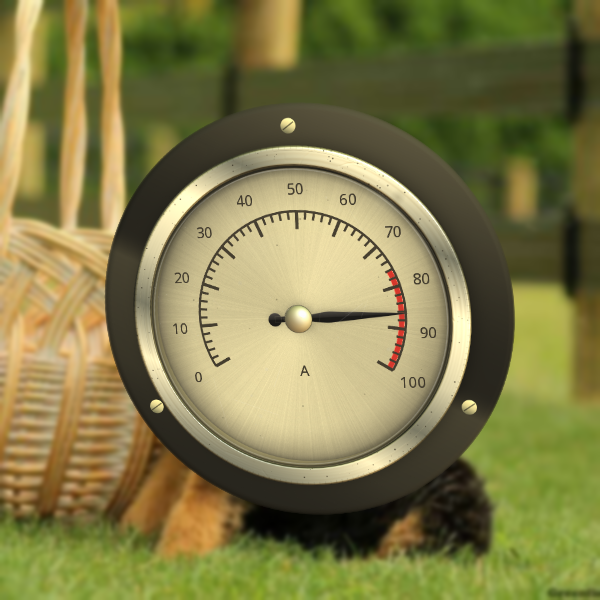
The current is 86 A
